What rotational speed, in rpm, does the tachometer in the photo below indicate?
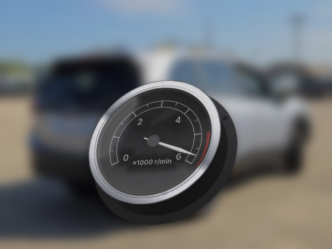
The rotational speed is 5750 rpm
